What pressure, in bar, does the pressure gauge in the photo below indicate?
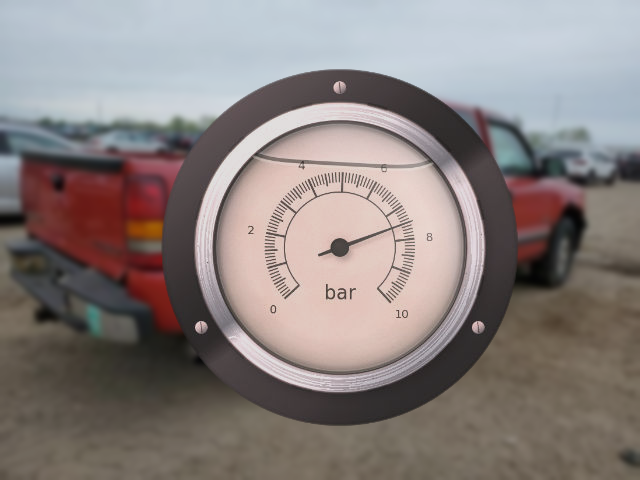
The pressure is 7.5 bar
